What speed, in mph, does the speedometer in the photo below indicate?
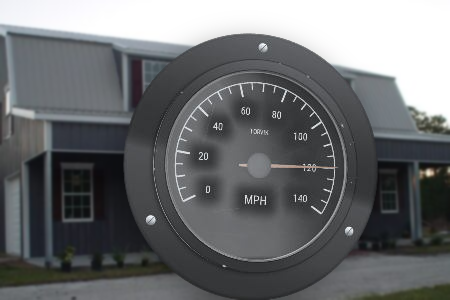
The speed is 120 mph
